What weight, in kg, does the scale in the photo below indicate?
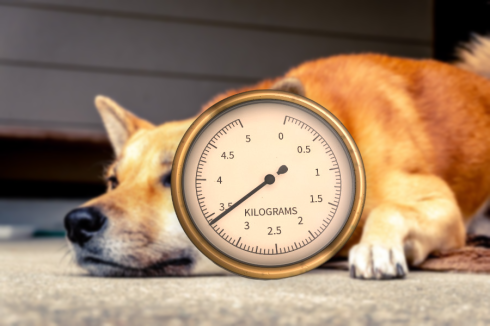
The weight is 3.4 kg
